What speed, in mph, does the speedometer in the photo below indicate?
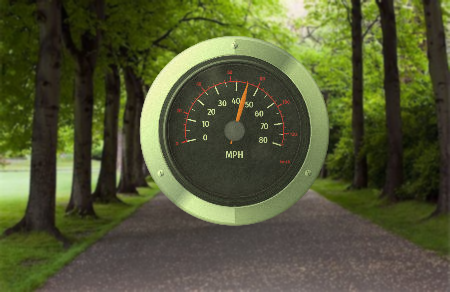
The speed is 45 mph
